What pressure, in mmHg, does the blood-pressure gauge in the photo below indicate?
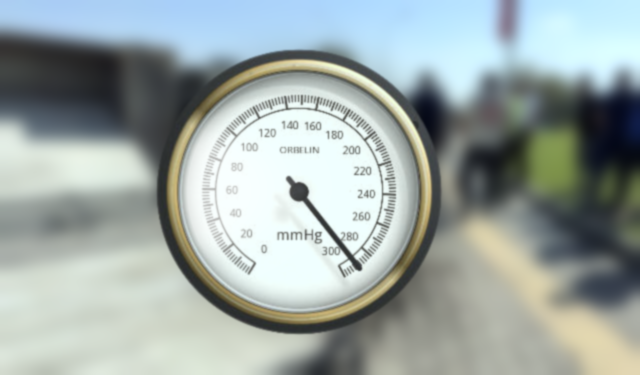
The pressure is 290 mmHg
